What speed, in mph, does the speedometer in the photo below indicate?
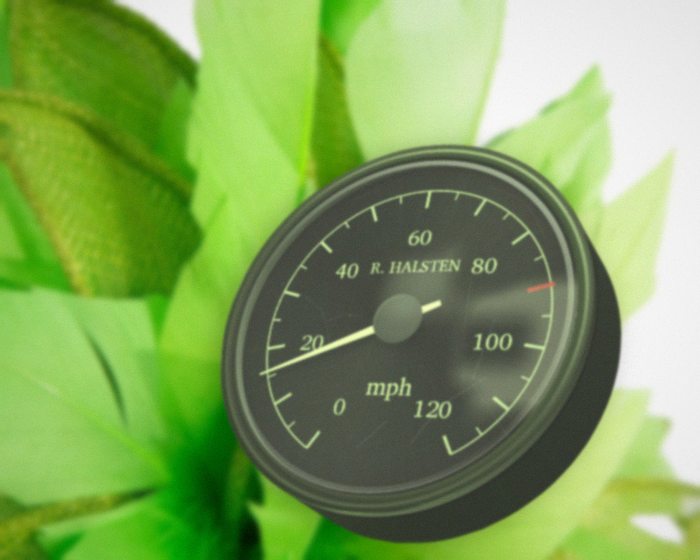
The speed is 15 mph
